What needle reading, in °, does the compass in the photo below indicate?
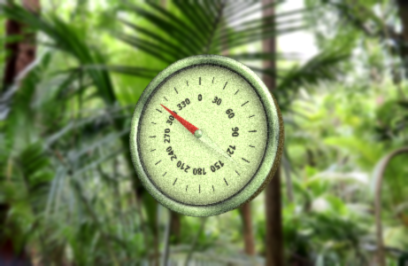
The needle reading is 307.5 °
